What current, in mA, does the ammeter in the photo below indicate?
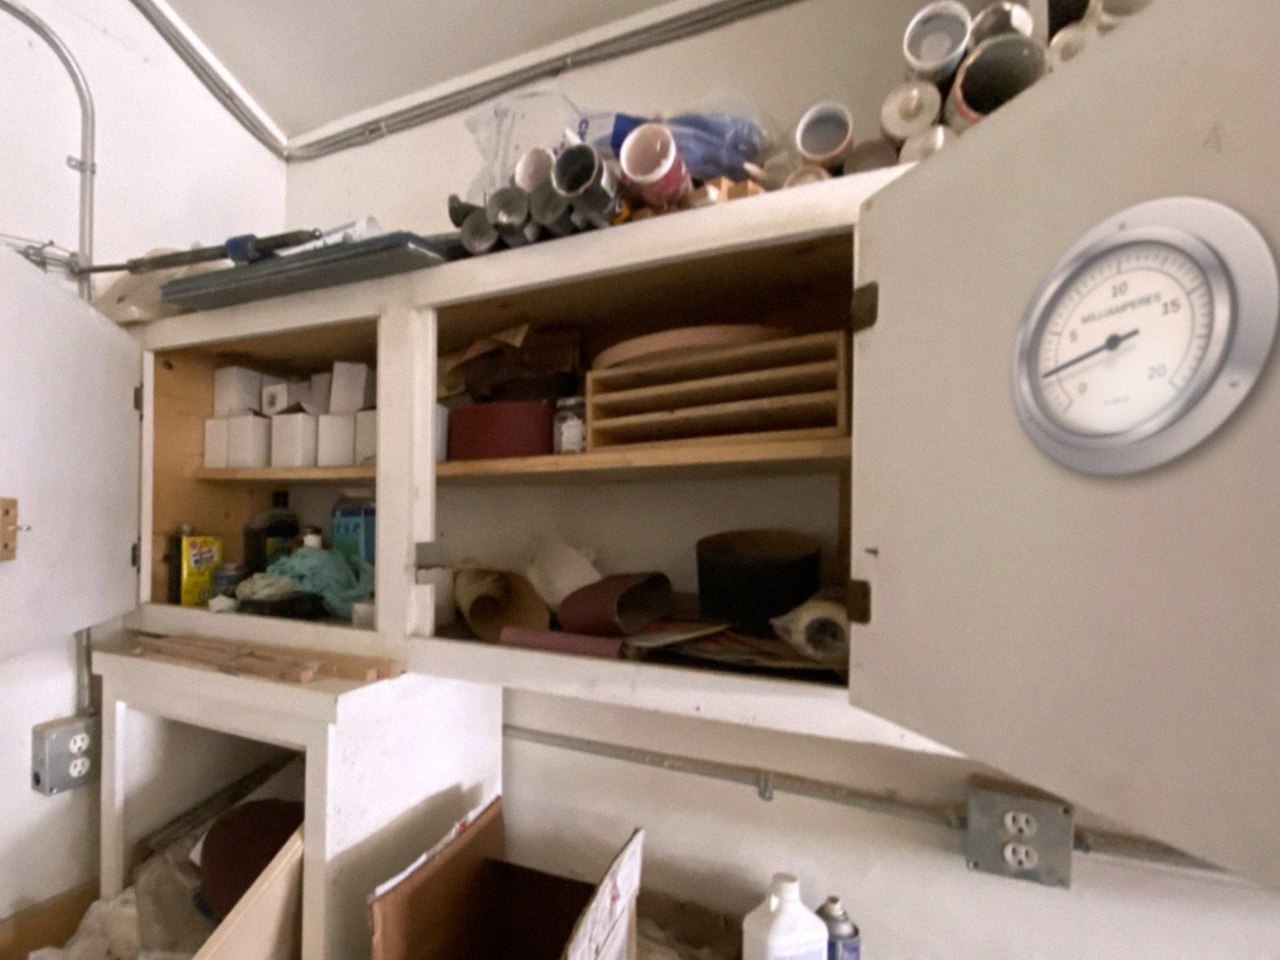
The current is 2.5 mA
